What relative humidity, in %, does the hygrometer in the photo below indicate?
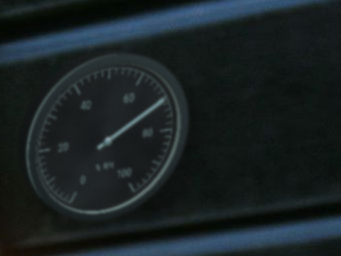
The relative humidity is 70 %
